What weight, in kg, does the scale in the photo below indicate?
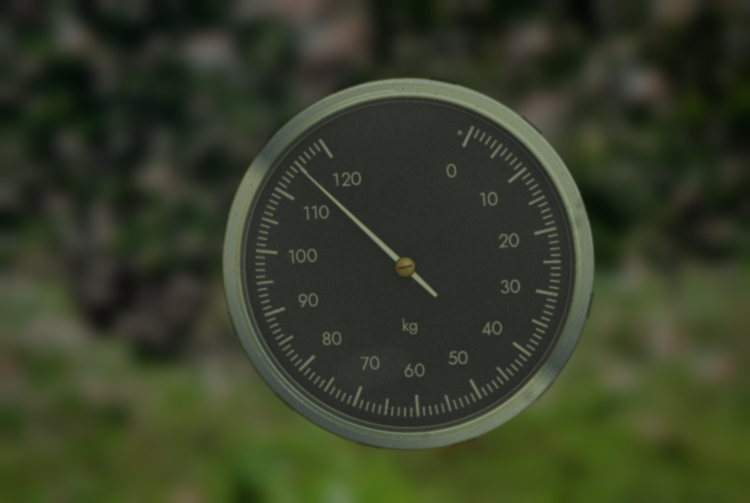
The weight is 115 kg
